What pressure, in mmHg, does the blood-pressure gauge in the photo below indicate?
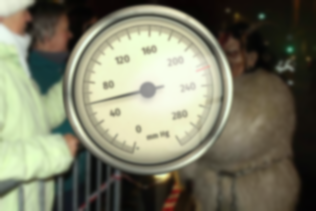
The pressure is 60 mmHg
